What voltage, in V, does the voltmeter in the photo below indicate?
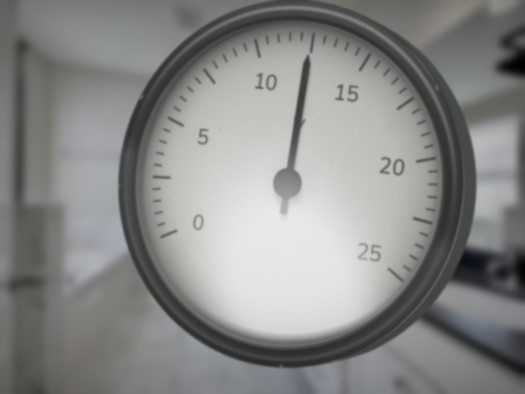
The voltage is 12.5 V
